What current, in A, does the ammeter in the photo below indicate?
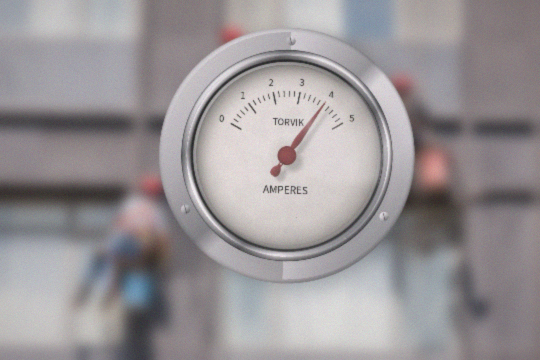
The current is 4 A
